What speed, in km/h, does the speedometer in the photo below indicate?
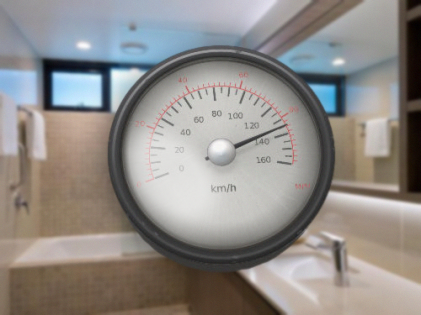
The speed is 135 km/h
